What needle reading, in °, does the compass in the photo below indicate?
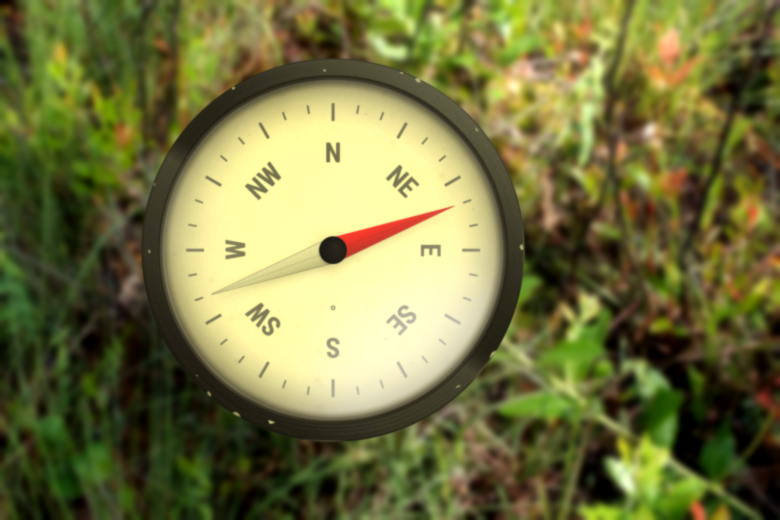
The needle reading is 70 °
